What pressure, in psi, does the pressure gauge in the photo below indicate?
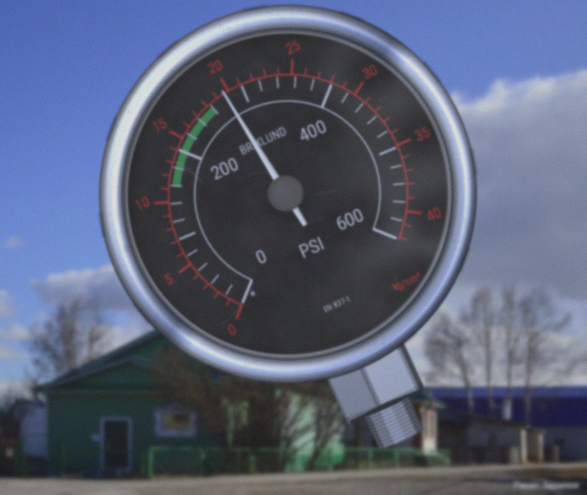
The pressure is 280 psi
